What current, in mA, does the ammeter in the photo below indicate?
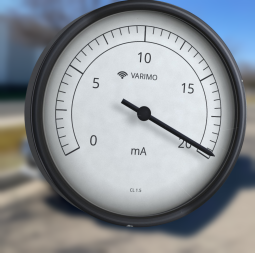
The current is 19.75 mA
